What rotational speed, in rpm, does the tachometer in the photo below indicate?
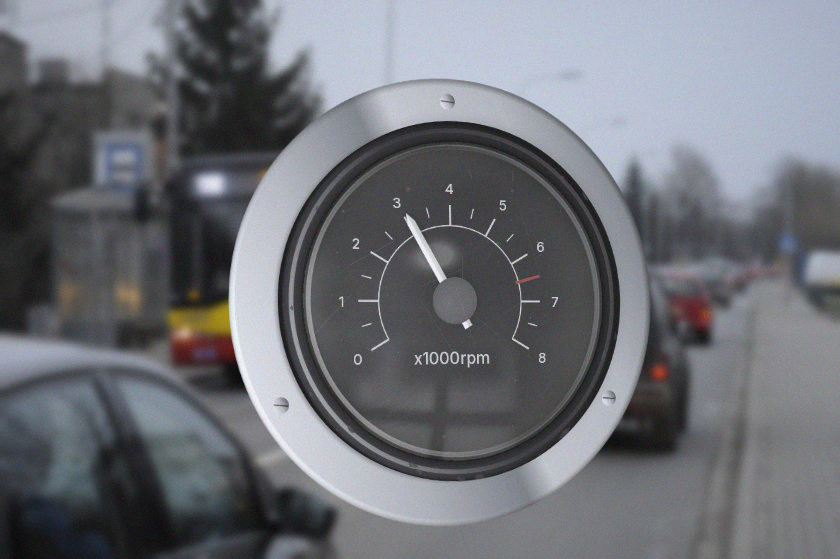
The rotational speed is 3000 rpm
